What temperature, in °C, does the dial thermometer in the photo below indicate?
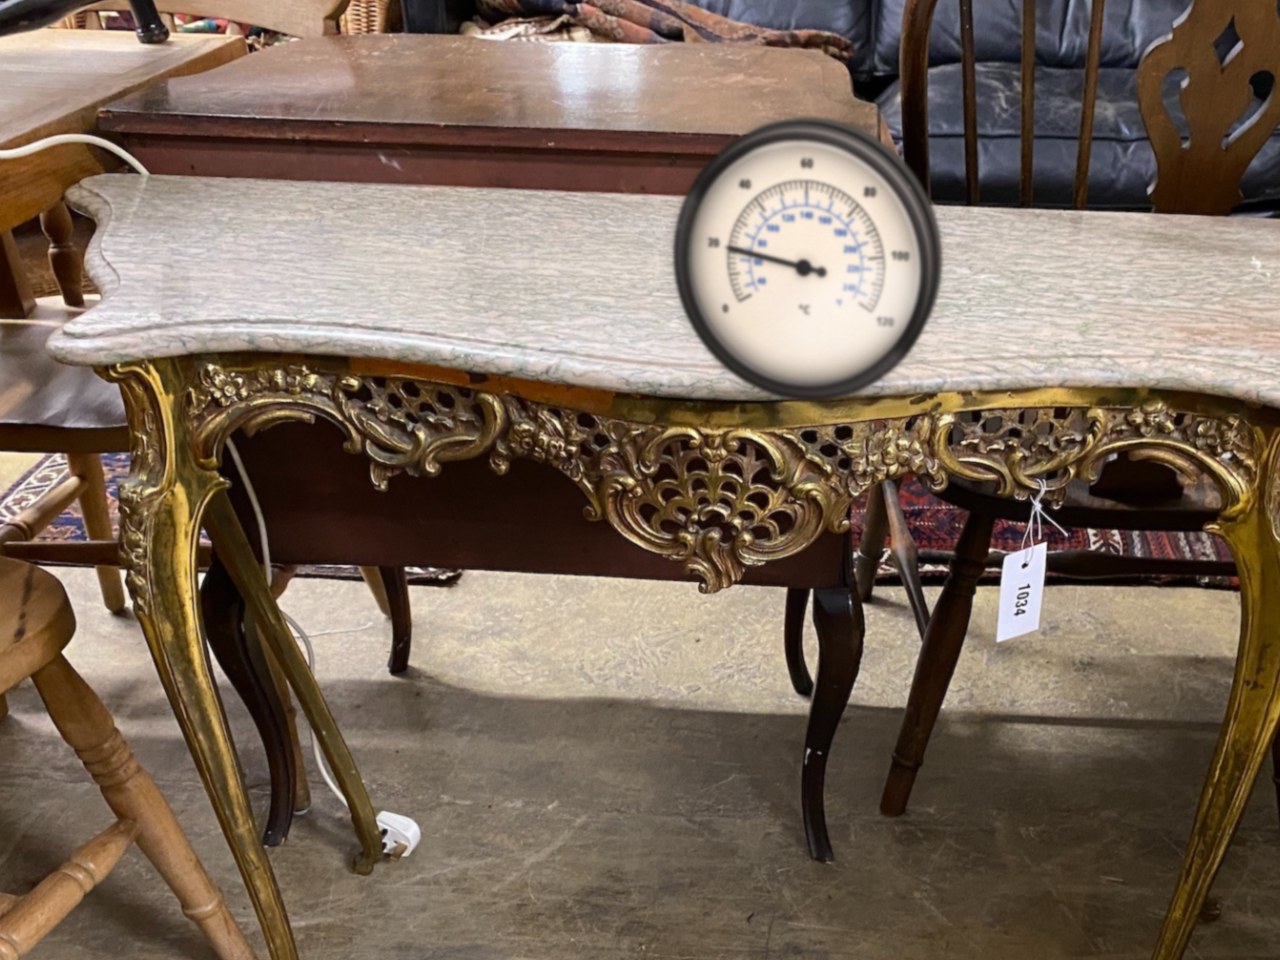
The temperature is 20 °C
